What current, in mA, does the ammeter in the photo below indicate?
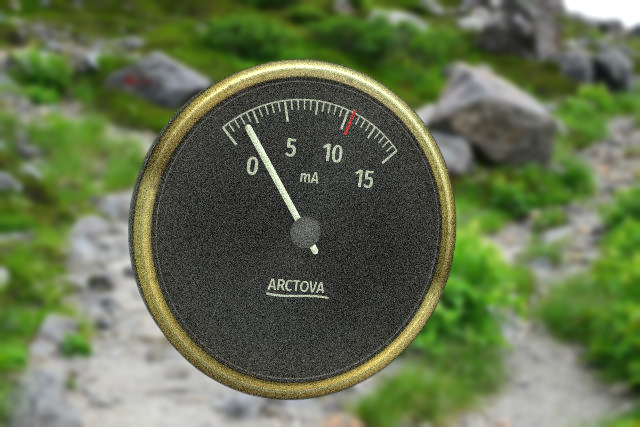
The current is 1.5 mA
